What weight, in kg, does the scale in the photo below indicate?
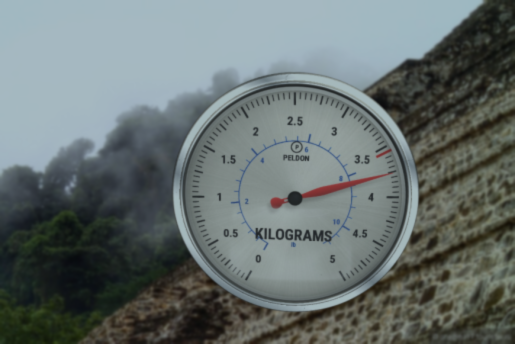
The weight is 3.75 kg
